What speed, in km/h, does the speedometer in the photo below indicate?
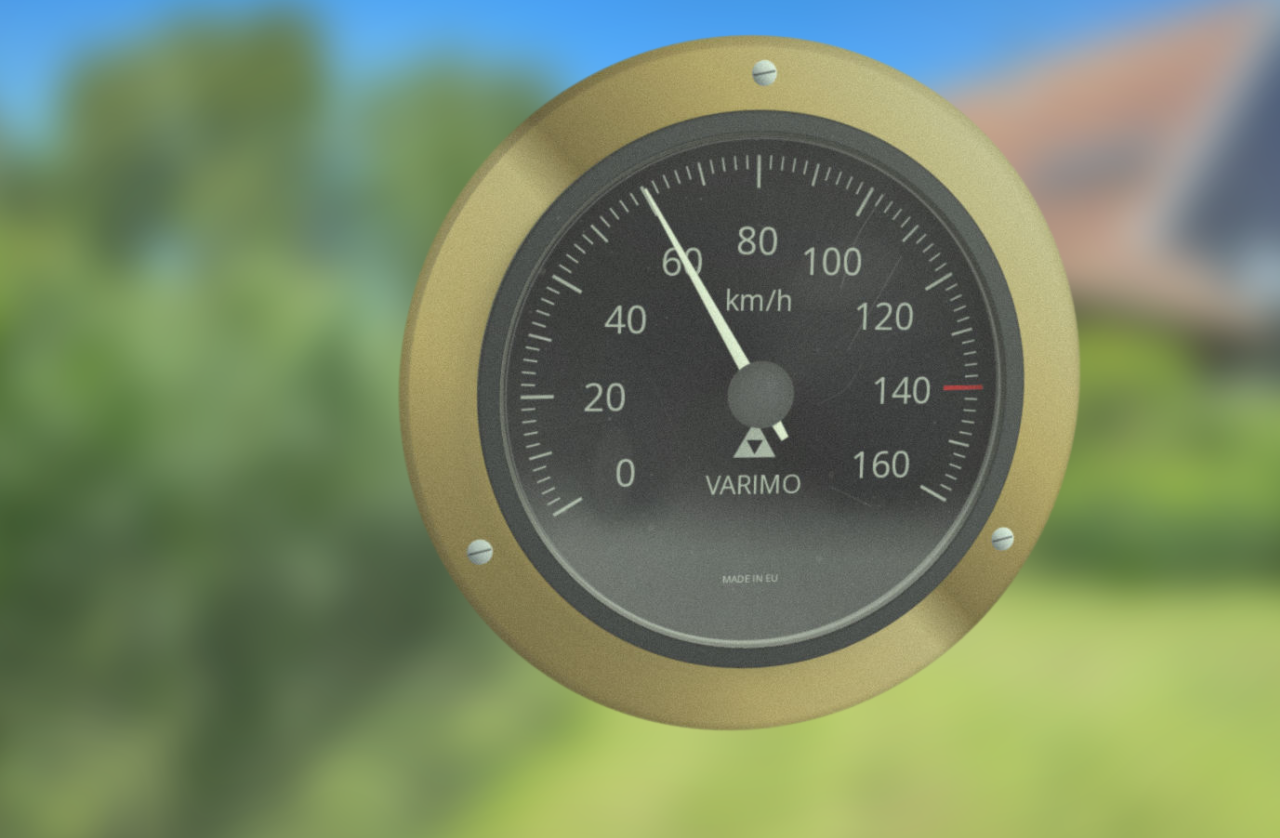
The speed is 60 km/h
